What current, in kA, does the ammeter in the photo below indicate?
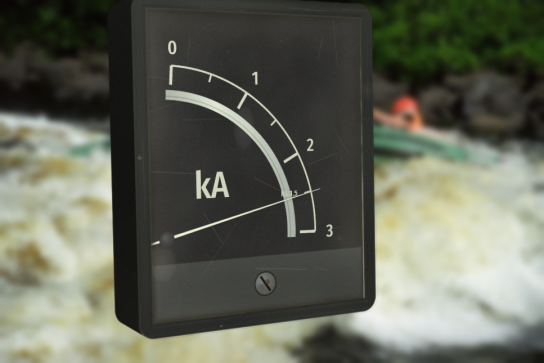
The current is 2.5 kA
